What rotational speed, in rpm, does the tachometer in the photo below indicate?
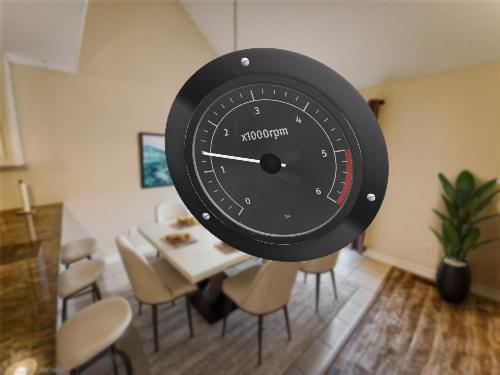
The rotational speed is 1400 rpm
